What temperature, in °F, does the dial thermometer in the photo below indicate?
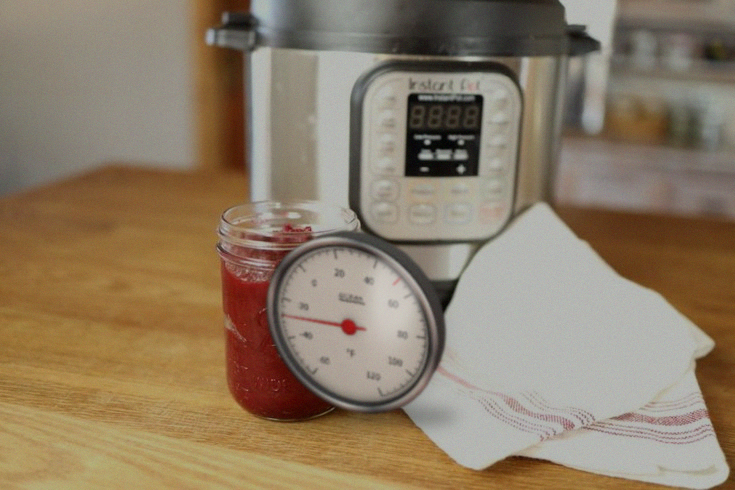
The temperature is -28 °F
